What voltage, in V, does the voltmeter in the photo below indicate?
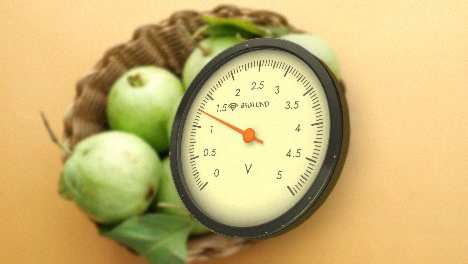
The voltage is 1.25 V
